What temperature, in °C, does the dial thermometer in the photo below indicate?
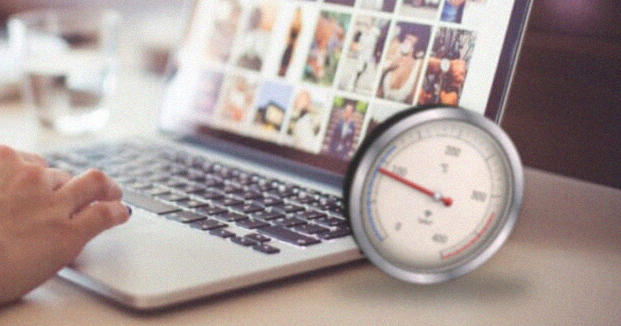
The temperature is 90 °C
